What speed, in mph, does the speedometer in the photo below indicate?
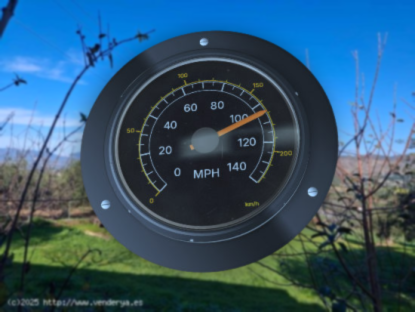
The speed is 105 mph
